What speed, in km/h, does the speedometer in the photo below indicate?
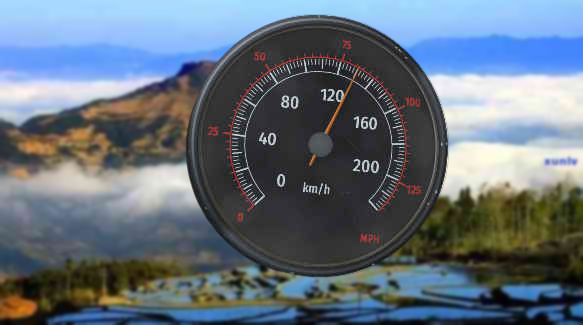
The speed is 130 km/h
